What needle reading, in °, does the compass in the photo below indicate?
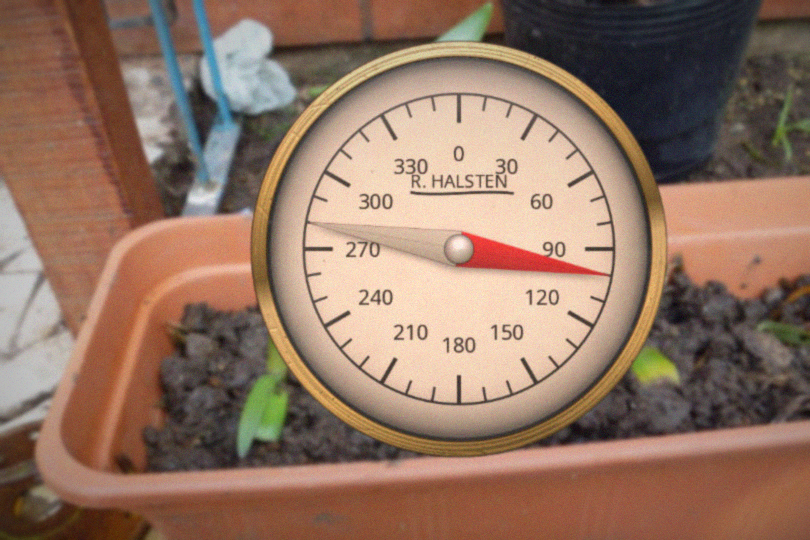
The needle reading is 100 °
